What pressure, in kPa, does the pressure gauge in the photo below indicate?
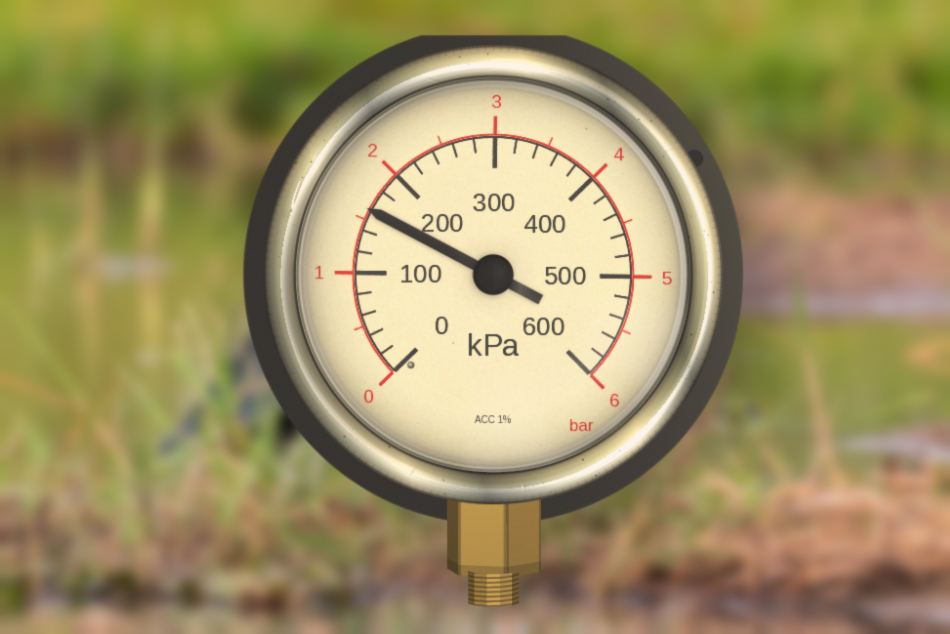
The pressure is 160 kPa
